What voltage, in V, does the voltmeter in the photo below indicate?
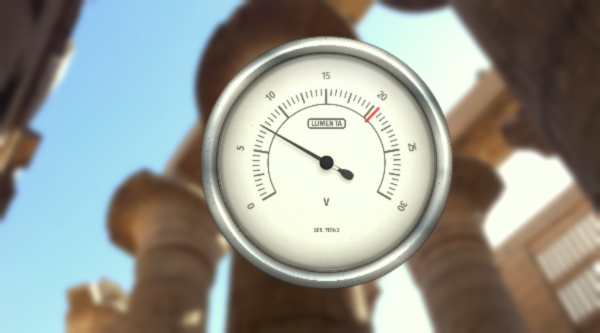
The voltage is 7.5 V
